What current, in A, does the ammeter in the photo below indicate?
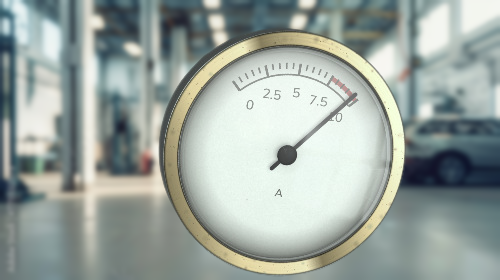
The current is 9.5 A
